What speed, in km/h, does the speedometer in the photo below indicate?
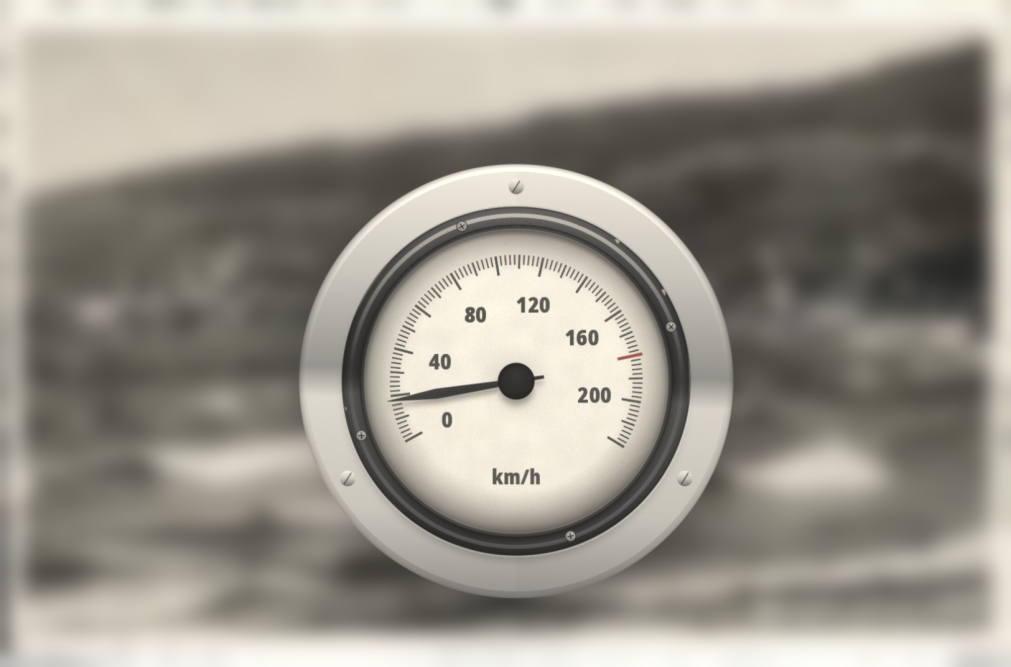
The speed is 18 km/h
